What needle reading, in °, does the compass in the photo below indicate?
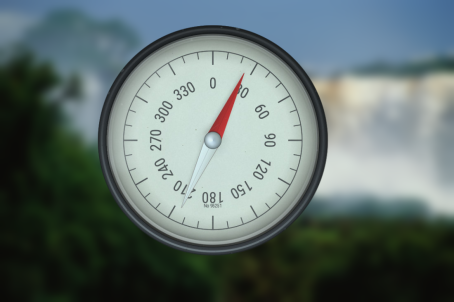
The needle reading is 25 °
